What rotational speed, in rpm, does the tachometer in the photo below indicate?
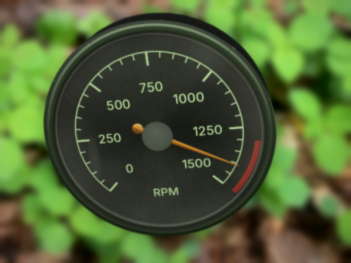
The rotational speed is 1400 rpm
